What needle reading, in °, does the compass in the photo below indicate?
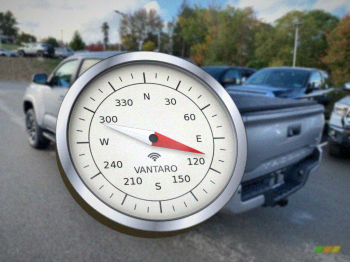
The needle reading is 110 °
